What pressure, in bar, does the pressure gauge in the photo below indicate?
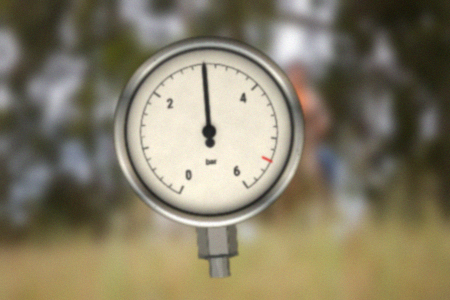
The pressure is 3 bar
